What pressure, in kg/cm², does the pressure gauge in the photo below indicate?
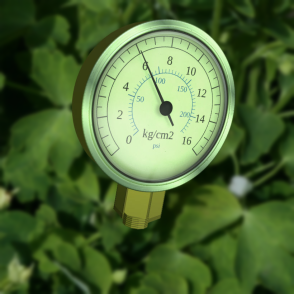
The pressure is 6 kg/cm²
